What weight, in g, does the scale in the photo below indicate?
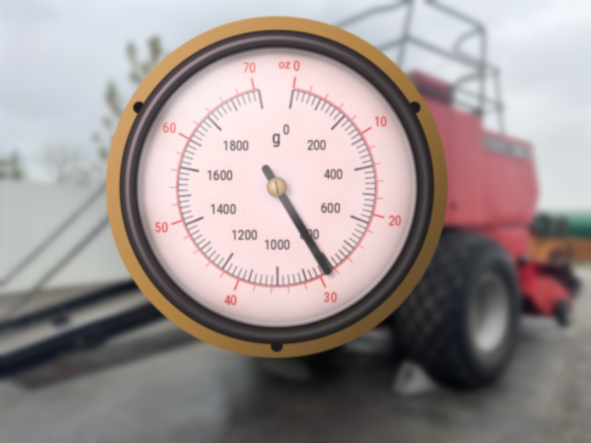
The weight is 820 g
